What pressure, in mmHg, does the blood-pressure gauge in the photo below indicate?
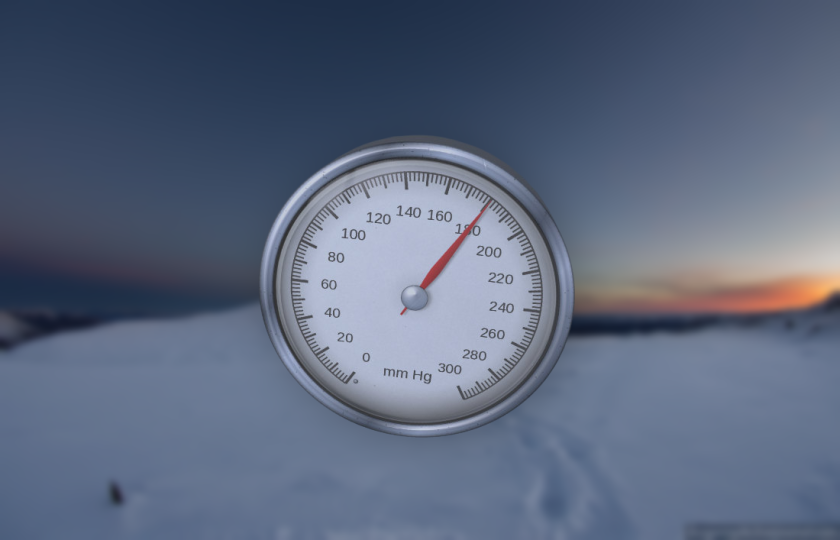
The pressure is 180 mmHg
